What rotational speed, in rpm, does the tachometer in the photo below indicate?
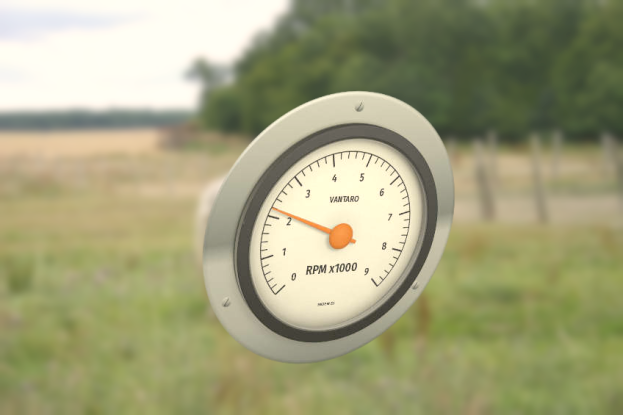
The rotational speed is 2200 rpm
